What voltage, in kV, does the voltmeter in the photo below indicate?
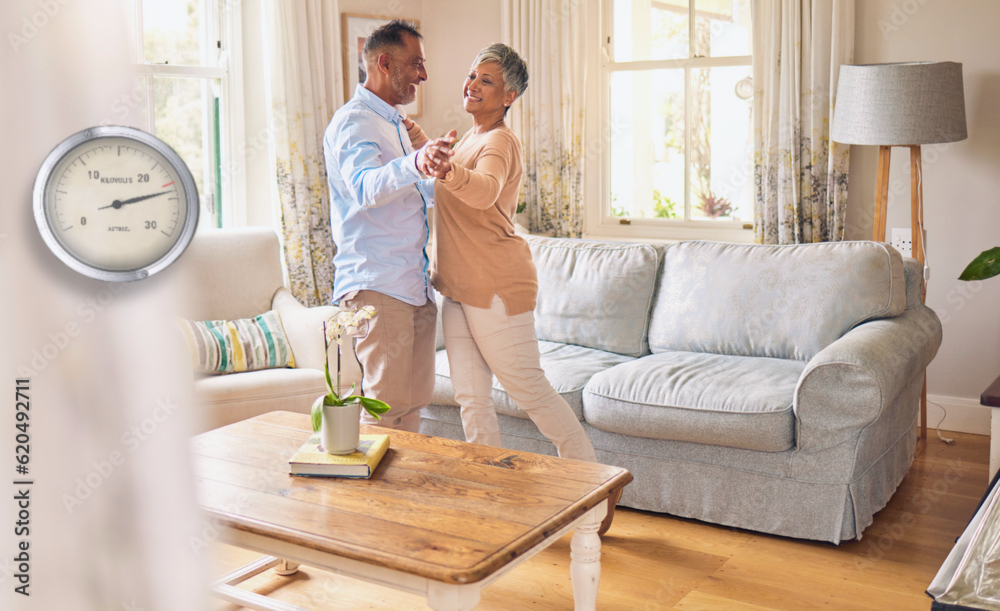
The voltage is 24 kV
